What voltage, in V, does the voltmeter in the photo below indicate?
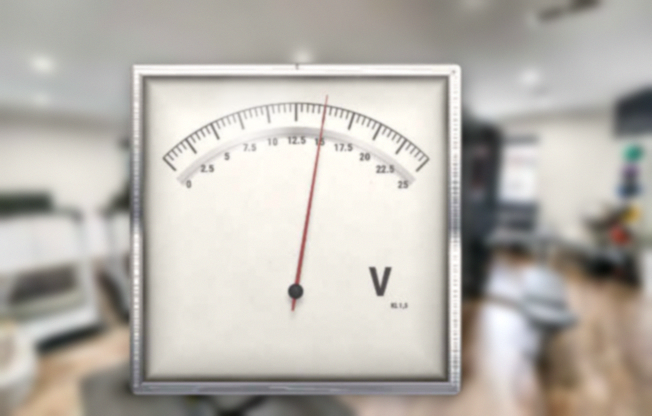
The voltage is 15 V
